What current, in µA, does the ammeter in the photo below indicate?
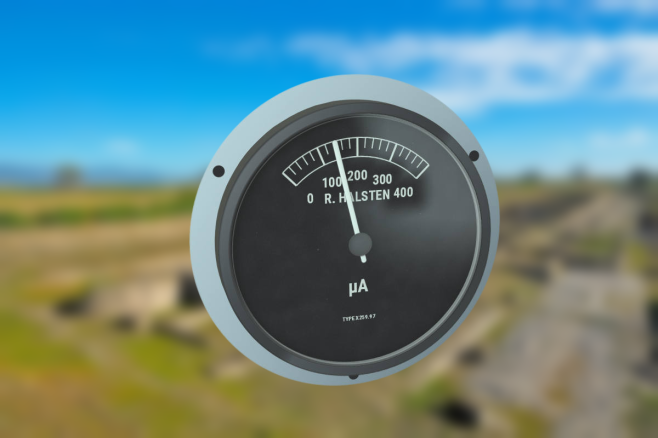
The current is 140 µA
